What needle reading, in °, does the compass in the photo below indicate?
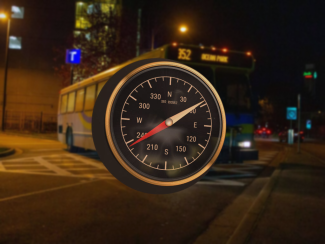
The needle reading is 235 °
